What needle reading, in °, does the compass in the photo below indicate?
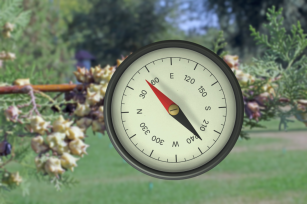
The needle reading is 50 °
